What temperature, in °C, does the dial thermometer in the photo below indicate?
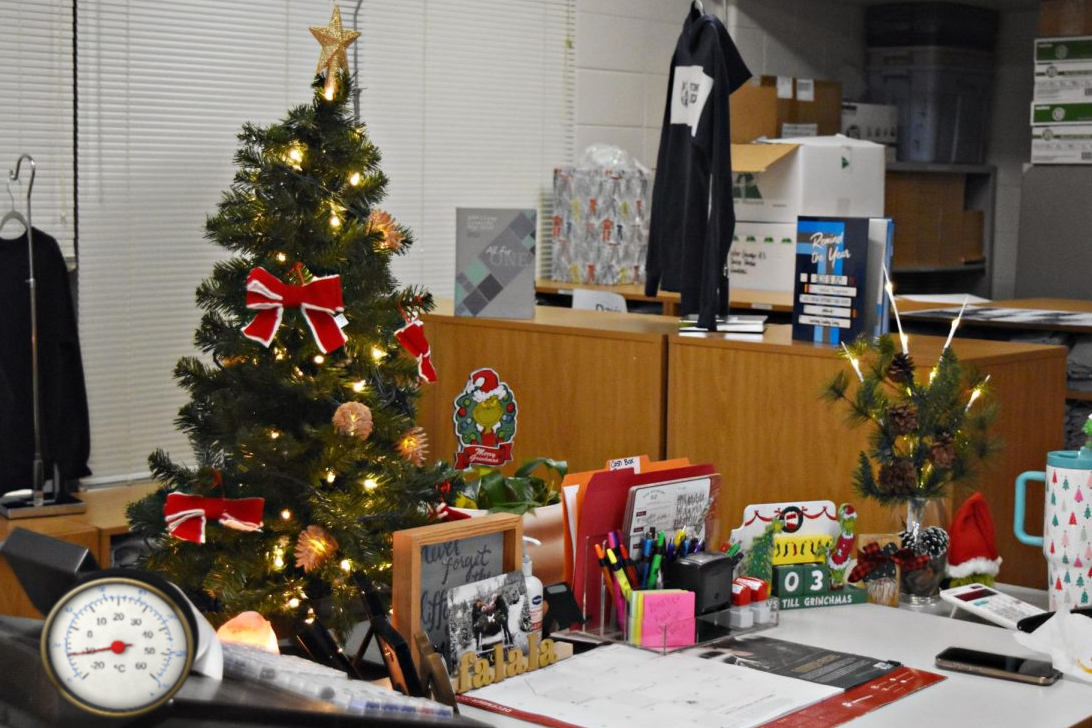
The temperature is -10 °C
